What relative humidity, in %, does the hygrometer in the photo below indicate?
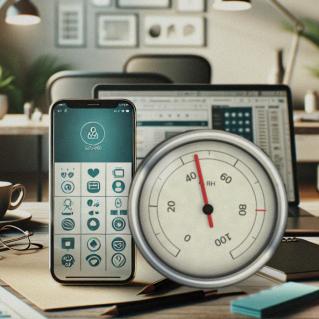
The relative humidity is 45 %
